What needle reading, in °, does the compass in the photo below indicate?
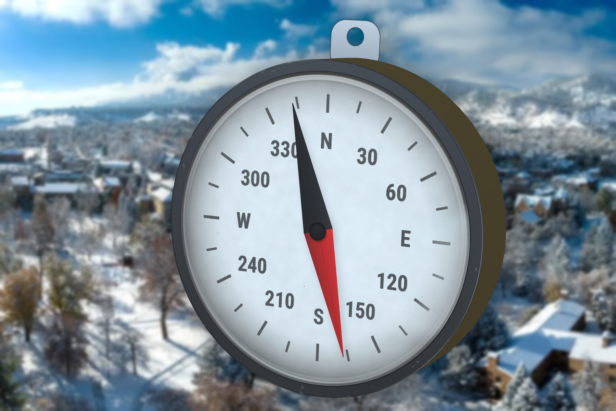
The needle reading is 165 °
